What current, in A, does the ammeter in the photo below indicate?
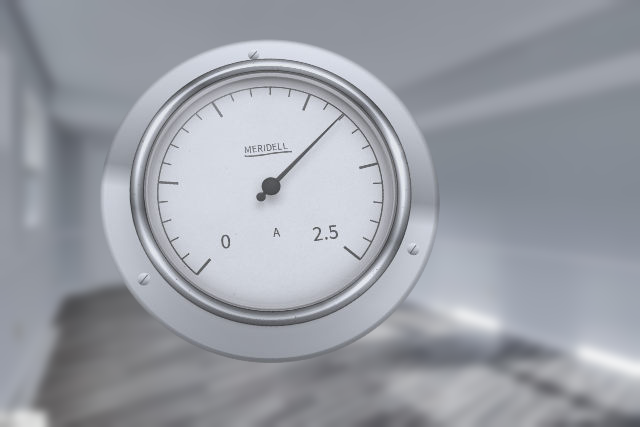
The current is 1.7 A
